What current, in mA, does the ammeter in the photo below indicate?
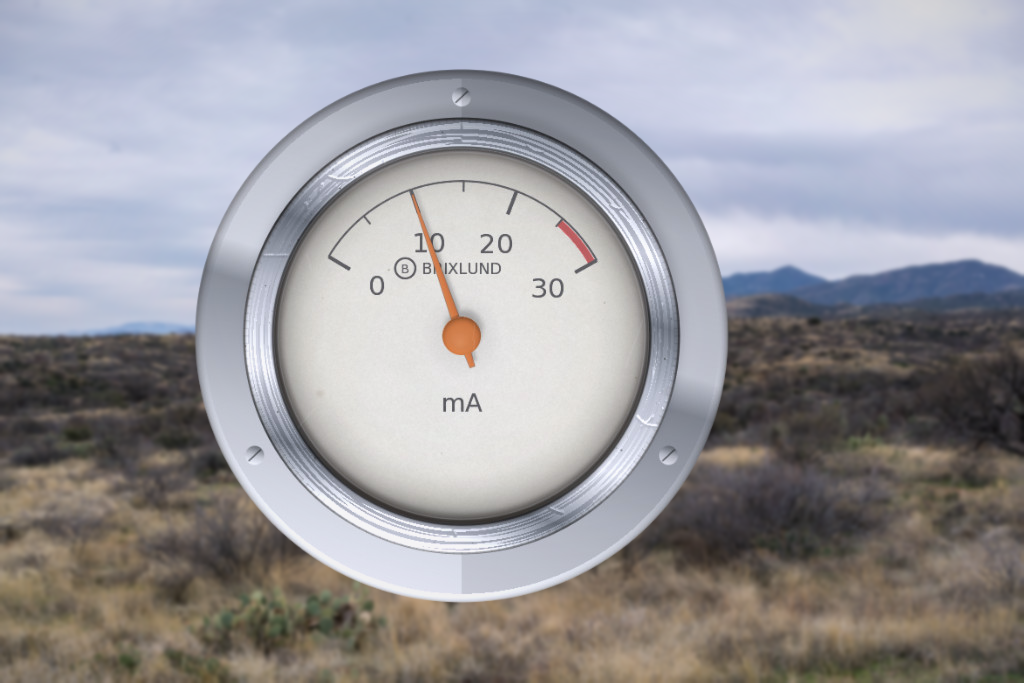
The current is 10 mA
